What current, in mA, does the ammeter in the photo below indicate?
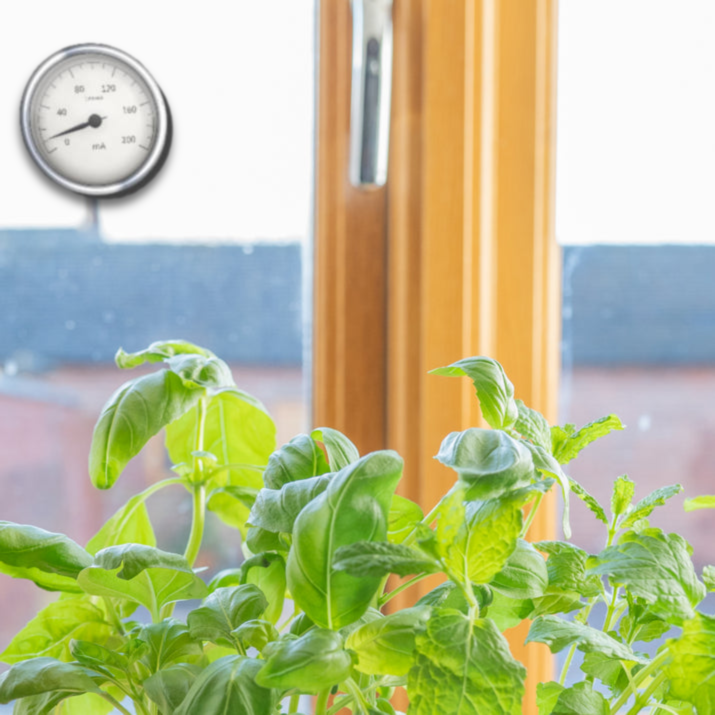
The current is 10 mA
